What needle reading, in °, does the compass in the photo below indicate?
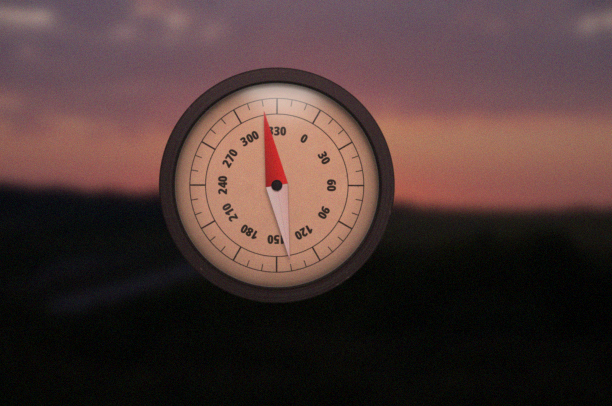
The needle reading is 320 °
